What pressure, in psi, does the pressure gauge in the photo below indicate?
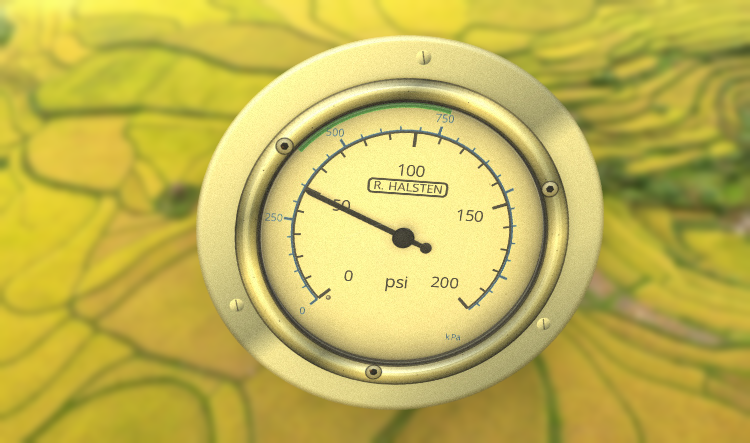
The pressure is 50 psi
